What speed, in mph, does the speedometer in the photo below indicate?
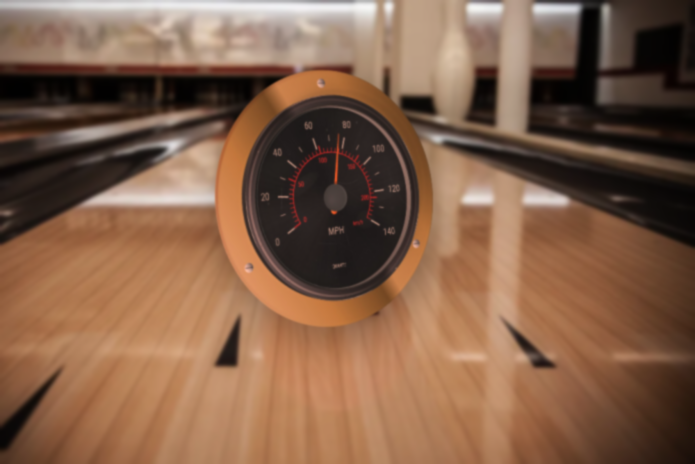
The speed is 75 mph
